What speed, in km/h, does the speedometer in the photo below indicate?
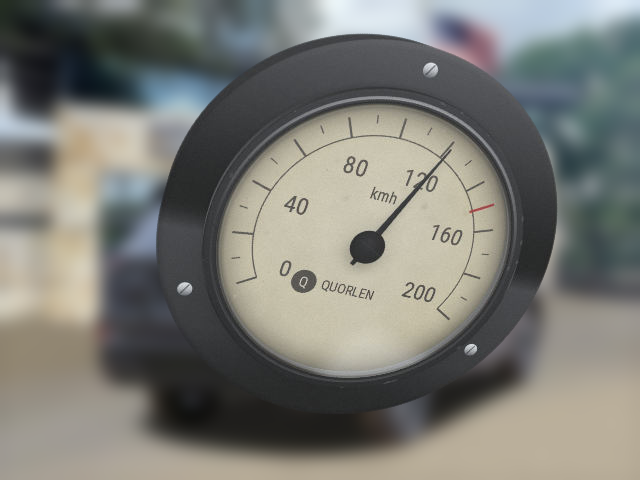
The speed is 120 km/h
